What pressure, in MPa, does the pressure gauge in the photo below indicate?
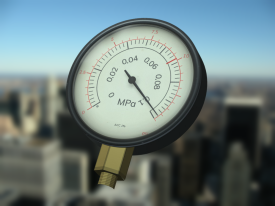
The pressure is 0.098 MPa
